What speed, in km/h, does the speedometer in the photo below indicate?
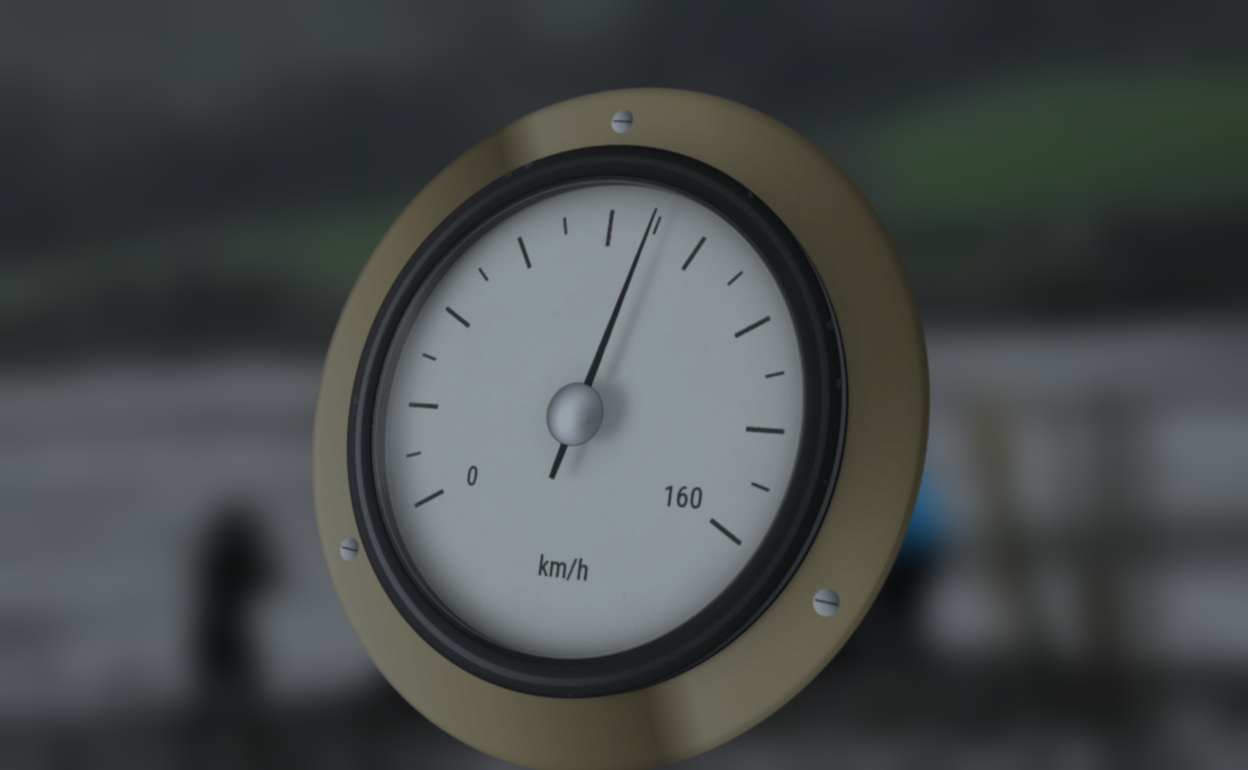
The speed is 90 km/h
